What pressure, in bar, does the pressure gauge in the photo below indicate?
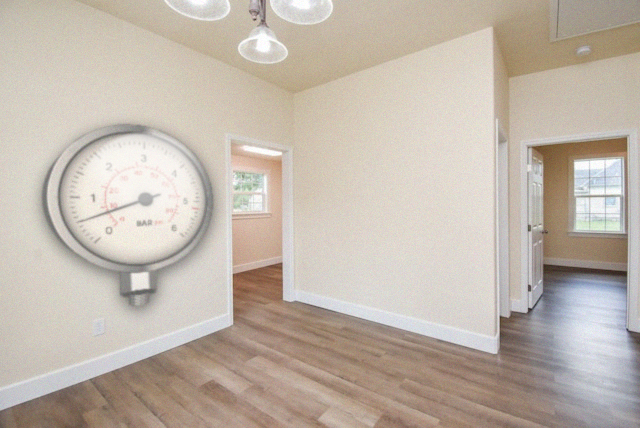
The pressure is 0.5 bar
